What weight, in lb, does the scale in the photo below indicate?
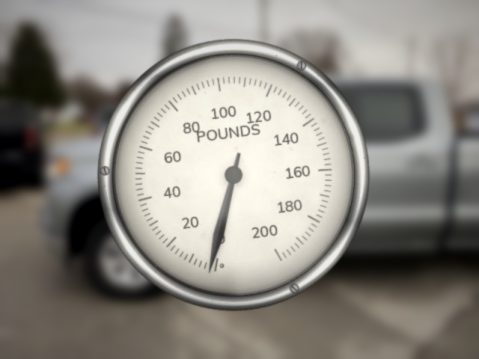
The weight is 2 lb
